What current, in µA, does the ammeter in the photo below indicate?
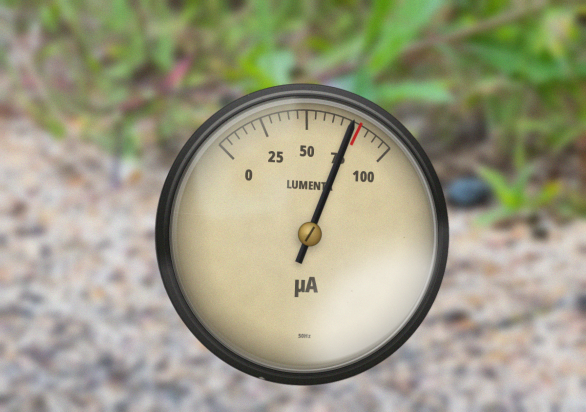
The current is 75 µA
